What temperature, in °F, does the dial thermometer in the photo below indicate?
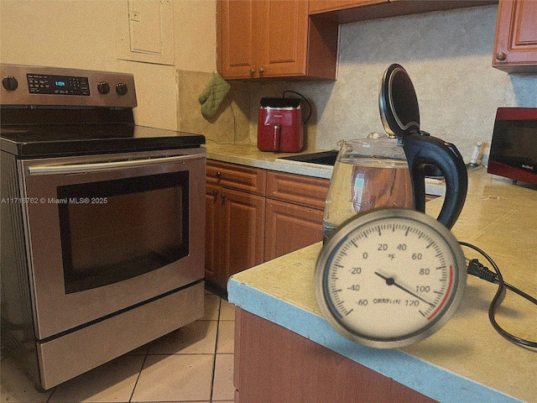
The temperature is 110 °F
